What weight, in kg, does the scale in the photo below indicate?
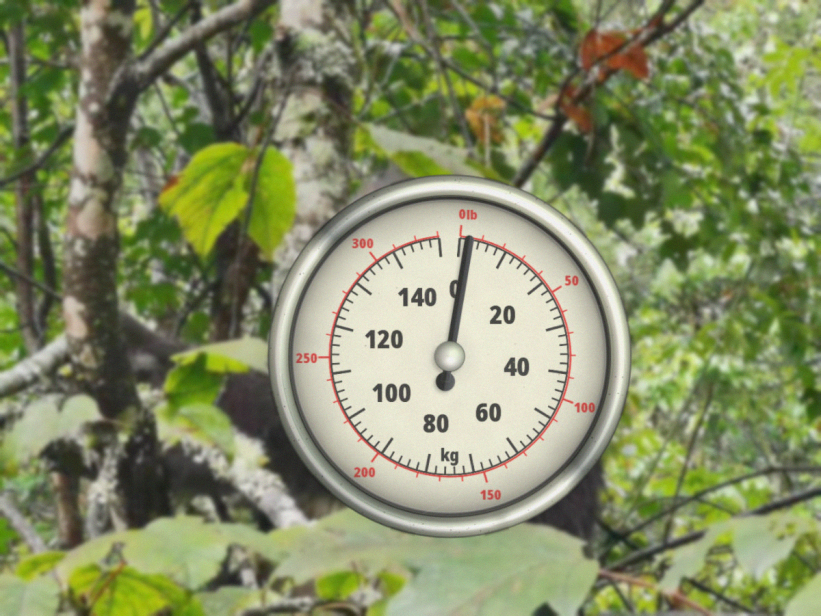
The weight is 2 kg
